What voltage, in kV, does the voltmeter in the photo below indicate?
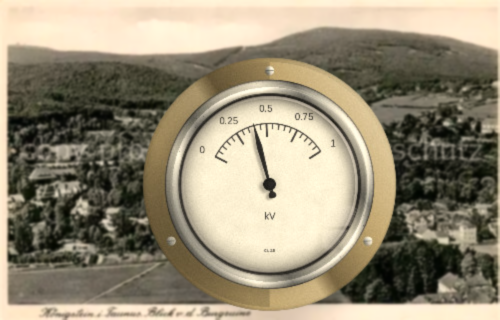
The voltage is 0.4 kV
